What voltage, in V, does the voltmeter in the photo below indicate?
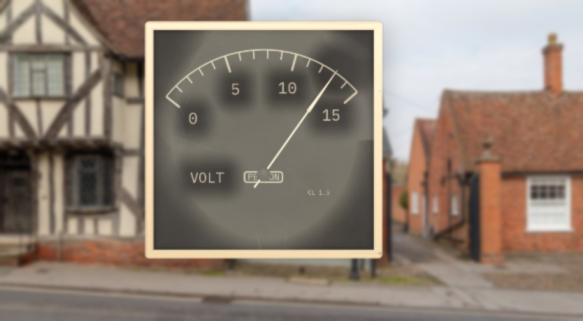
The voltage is 13 V
